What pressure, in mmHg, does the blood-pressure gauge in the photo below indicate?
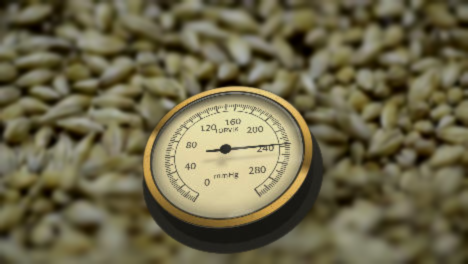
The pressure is 240 mmHg
